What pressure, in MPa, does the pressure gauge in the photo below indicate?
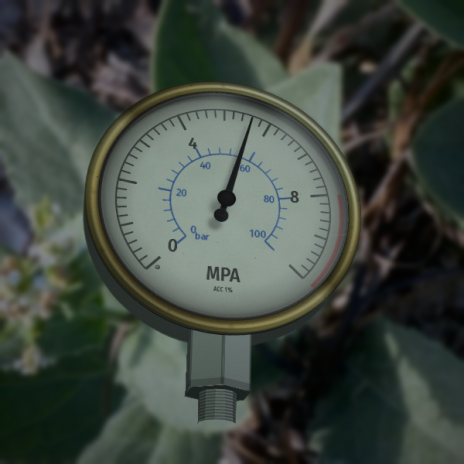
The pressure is 5.6 MPa
